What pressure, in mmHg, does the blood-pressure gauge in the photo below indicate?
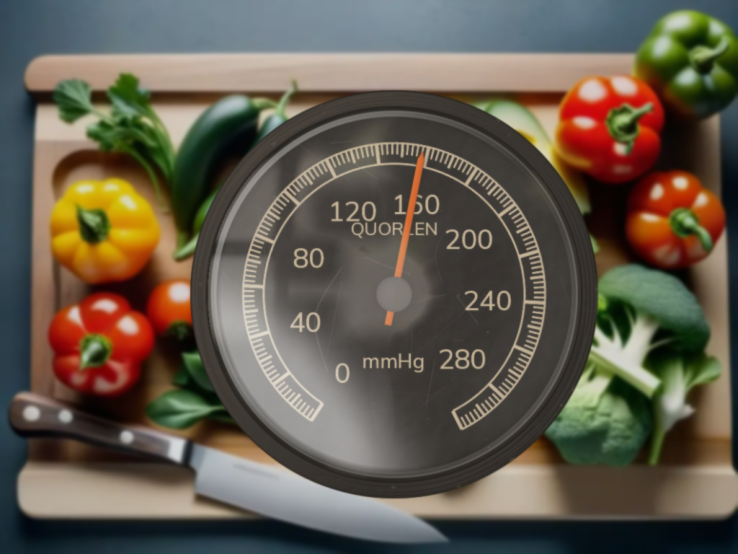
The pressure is 158 mmHg
